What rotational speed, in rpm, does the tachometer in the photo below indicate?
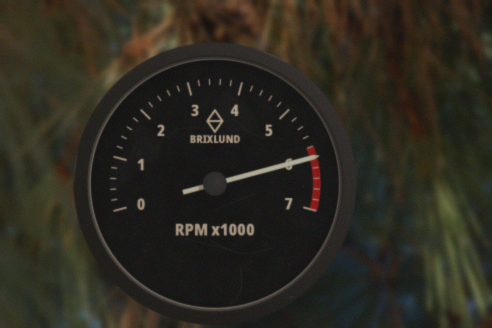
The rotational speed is 6000 rpm
